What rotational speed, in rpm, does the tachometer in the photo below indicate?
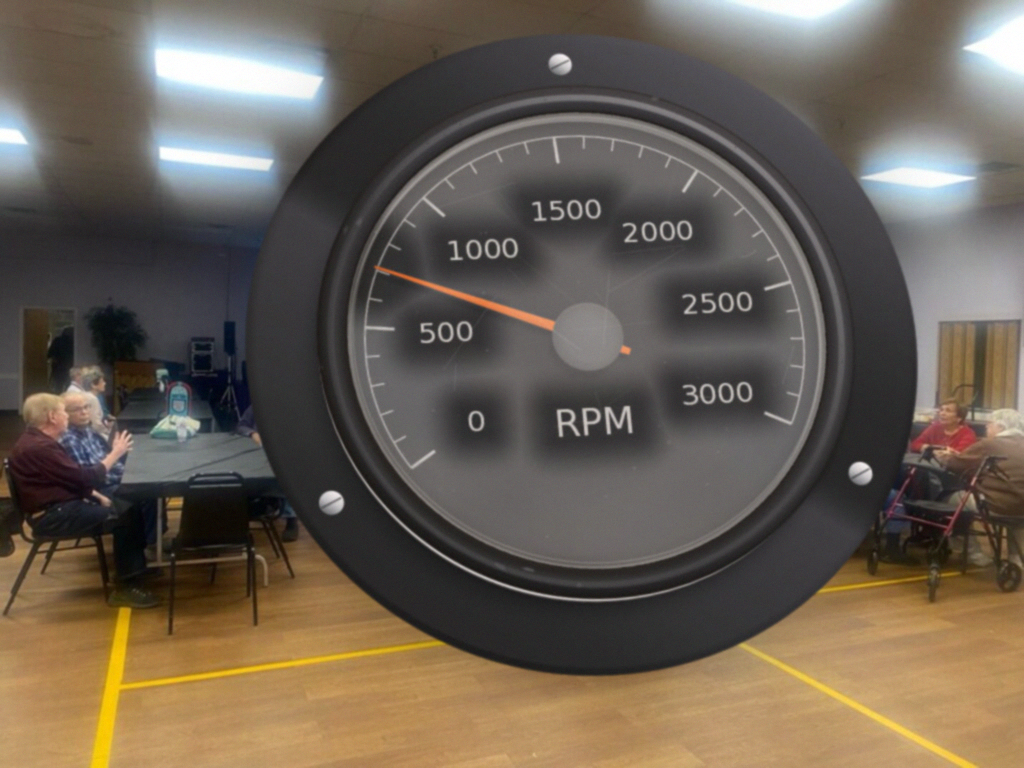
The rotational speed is 700 rpm
